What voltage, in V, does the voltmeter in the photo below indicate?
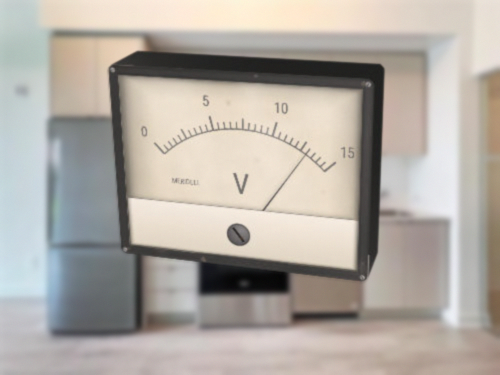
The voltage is 13 V
